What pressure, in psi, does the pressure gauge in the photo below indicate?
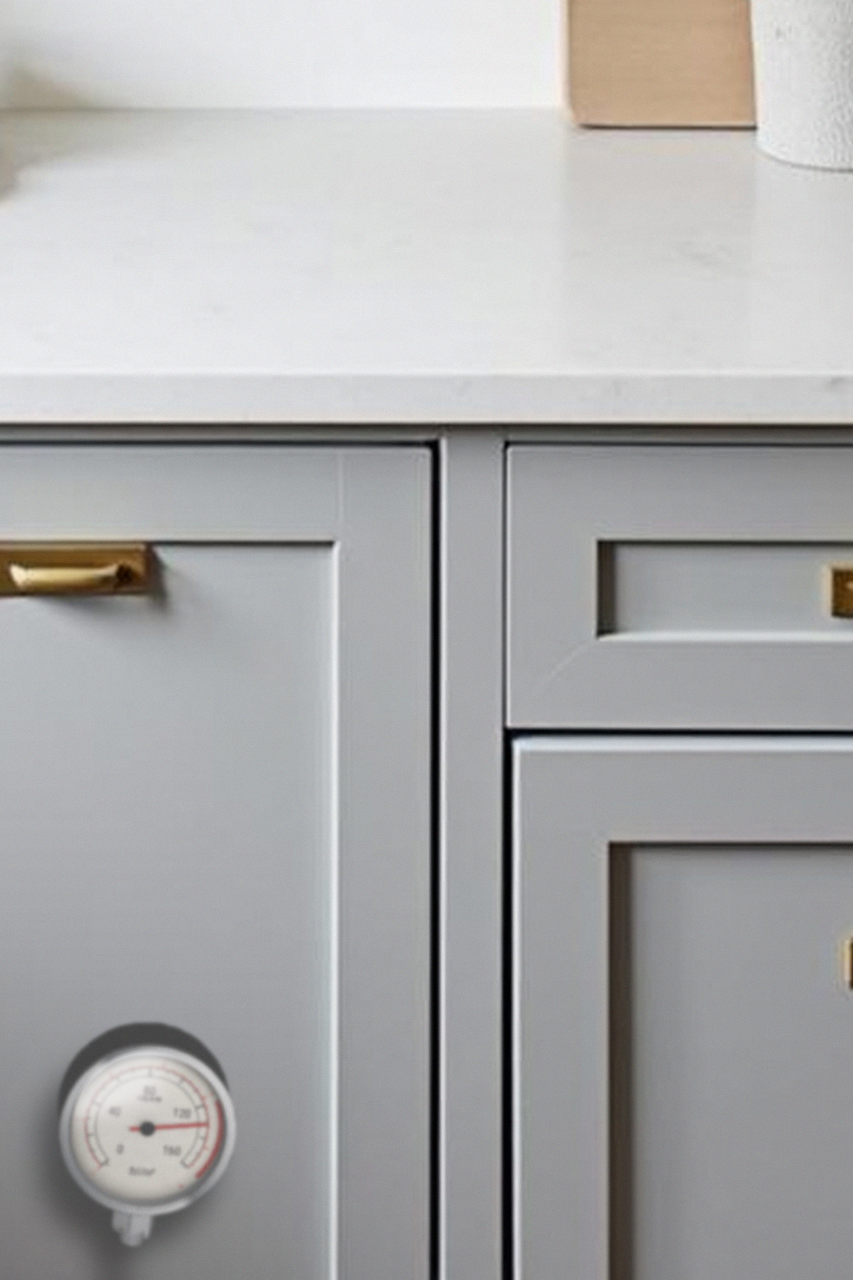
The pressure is 130 psi
